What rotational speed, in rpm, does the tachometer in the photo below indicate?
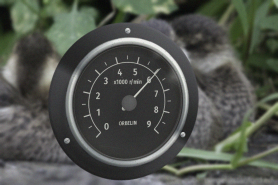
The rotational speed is 6000 rpm
